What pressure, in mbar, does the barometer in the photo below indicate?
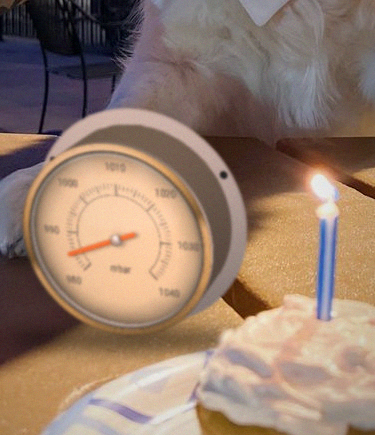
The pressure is 985 mbar
